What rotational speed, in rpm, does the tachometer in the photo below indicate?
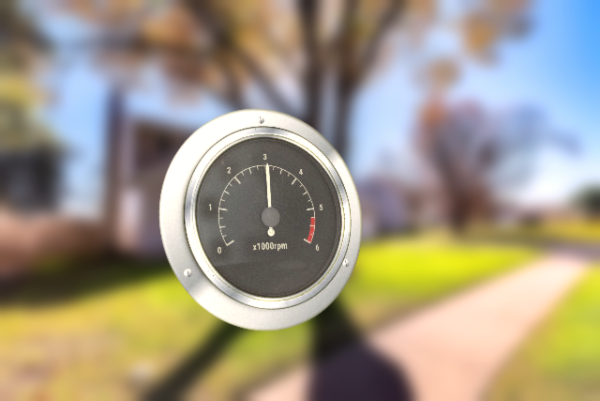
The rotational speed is 3000 rpm
